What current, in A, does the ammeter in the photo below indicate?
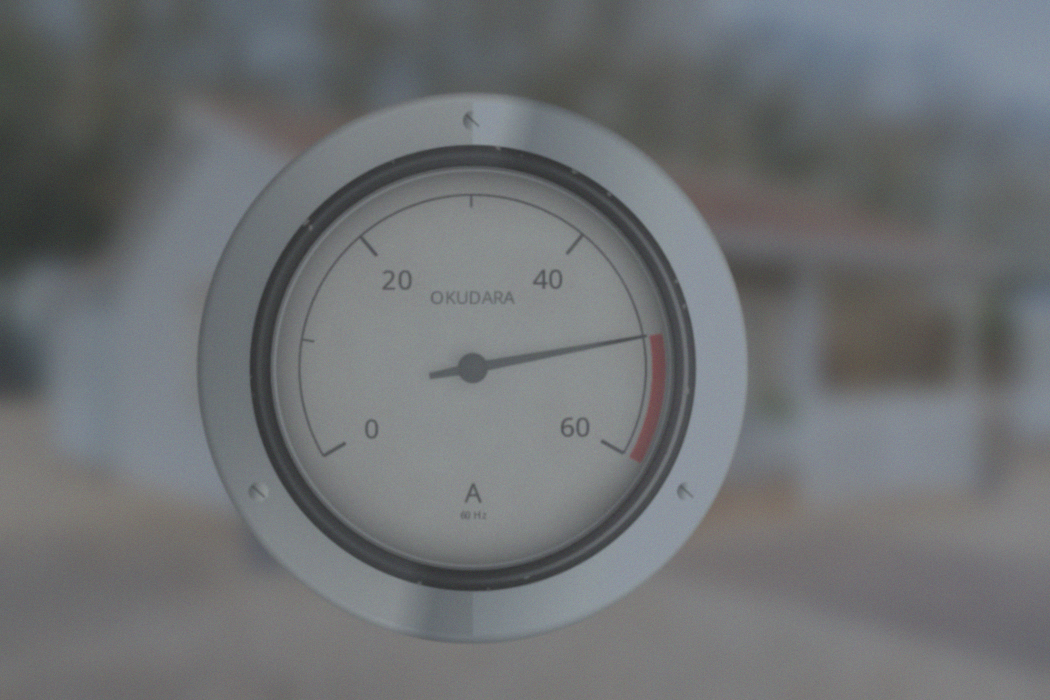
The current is 50 A
